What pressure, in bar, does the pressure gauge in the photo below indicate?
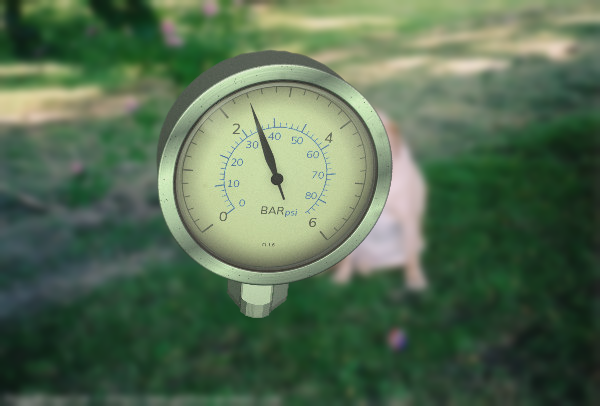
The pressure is 2.4 bar
